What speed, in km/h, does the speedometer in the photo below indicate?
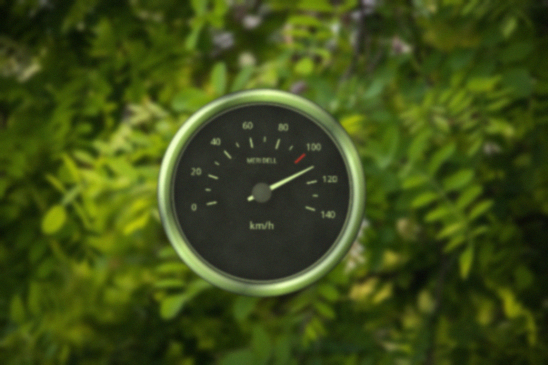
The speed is 110 km/h
